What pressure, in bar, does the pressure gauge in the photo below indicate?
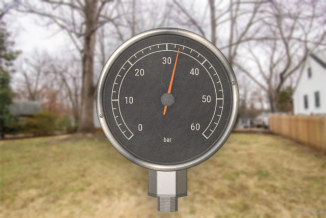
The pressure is 33 bar
